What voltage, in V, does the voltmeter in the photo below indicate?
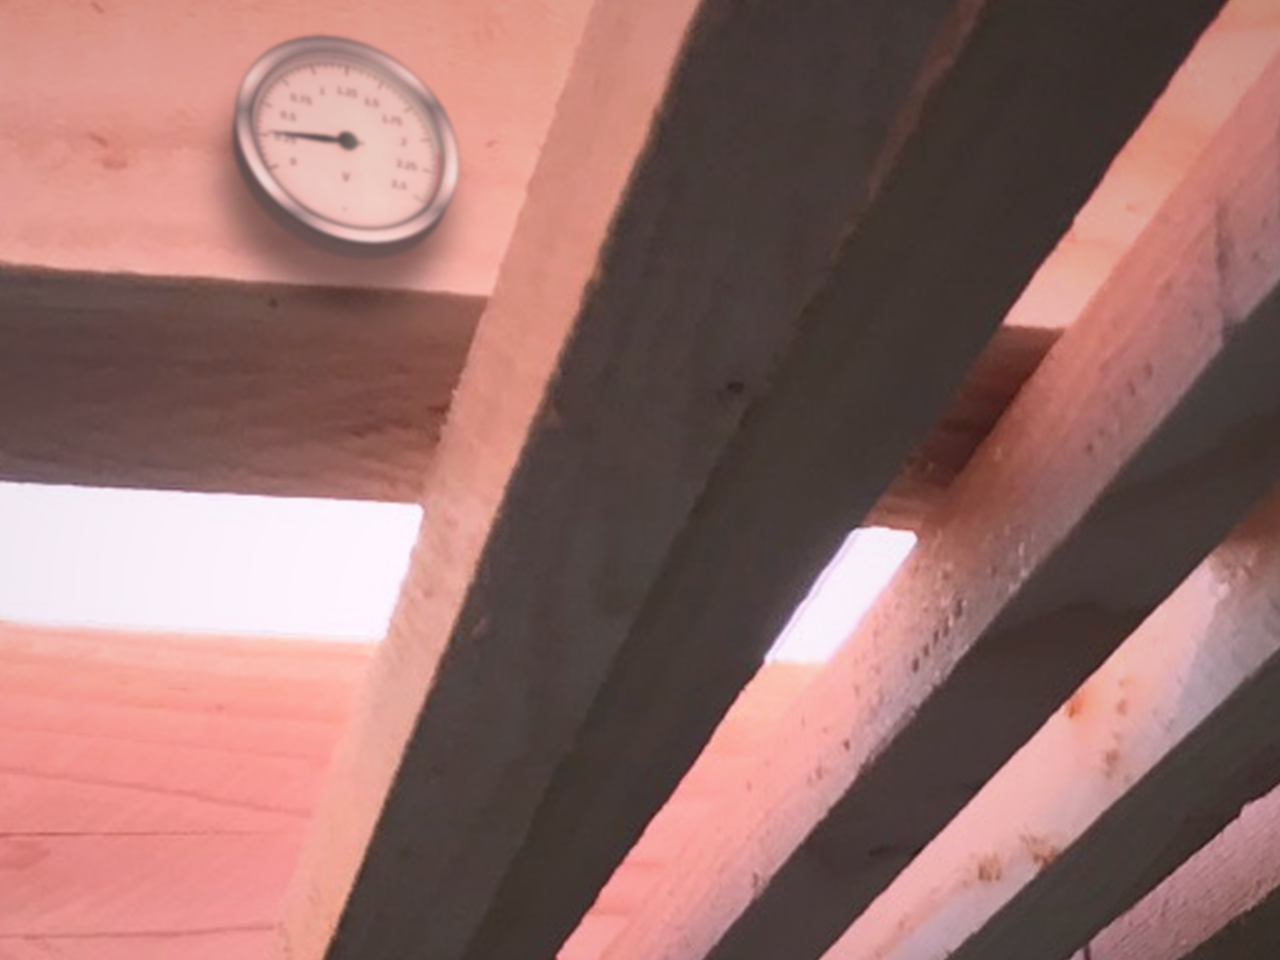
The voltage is 0.25 V
